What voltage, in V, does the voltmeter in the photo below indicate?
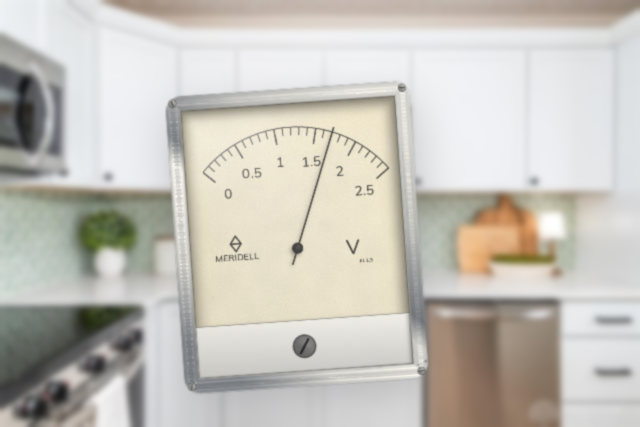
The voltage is 1.7 V
